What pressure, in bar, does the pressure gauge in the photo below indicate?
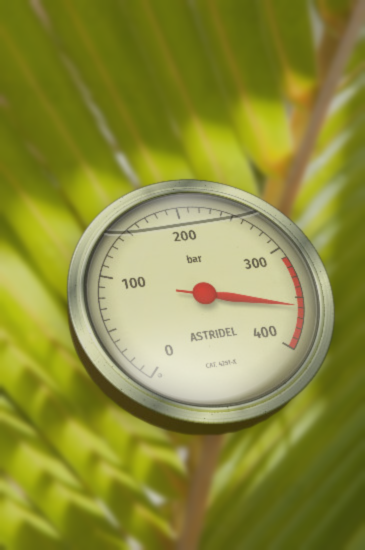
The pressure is 360 bar
